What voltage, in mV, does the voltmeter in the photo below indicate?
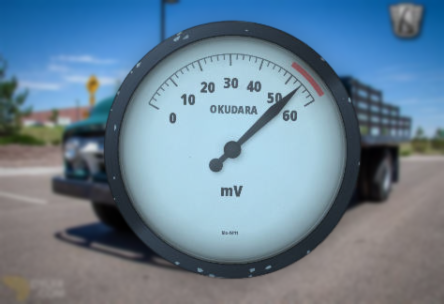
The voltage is 54 mV
